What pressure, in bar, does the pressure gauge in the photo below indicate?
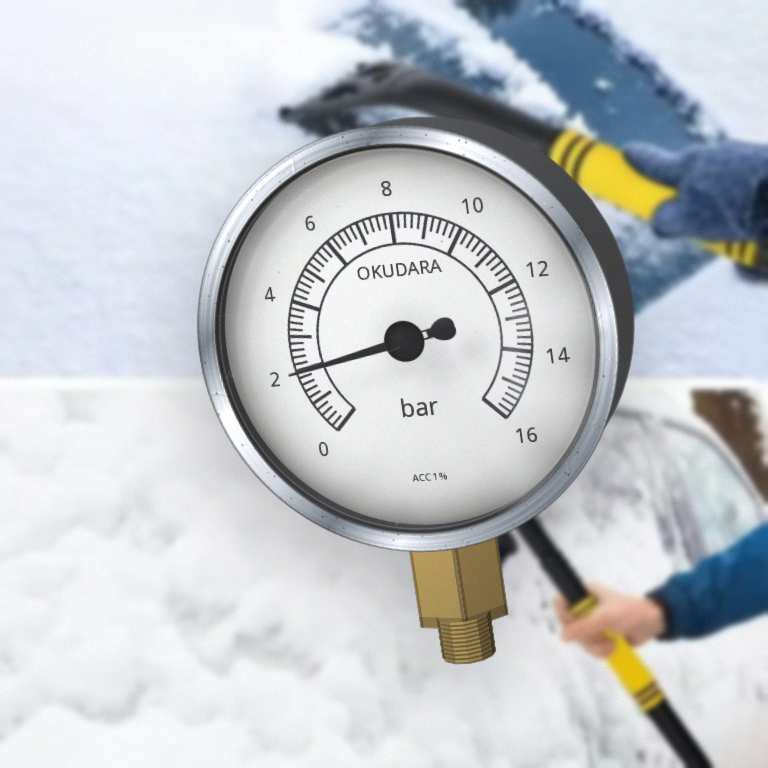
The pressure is 2 bar
